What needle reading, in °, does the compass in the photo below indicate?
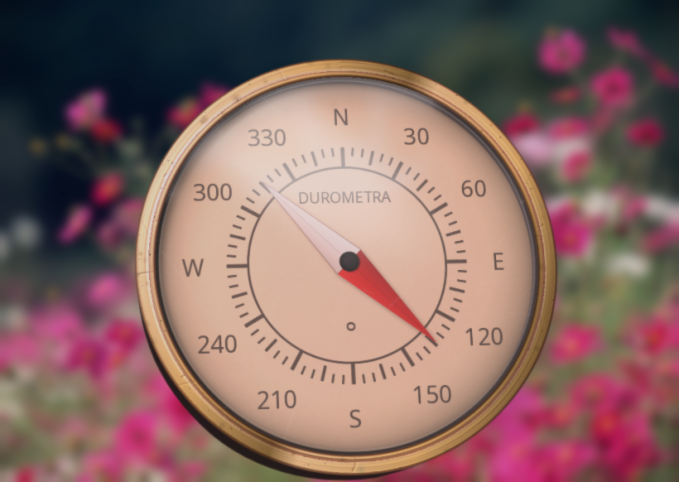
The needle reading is 135 °
